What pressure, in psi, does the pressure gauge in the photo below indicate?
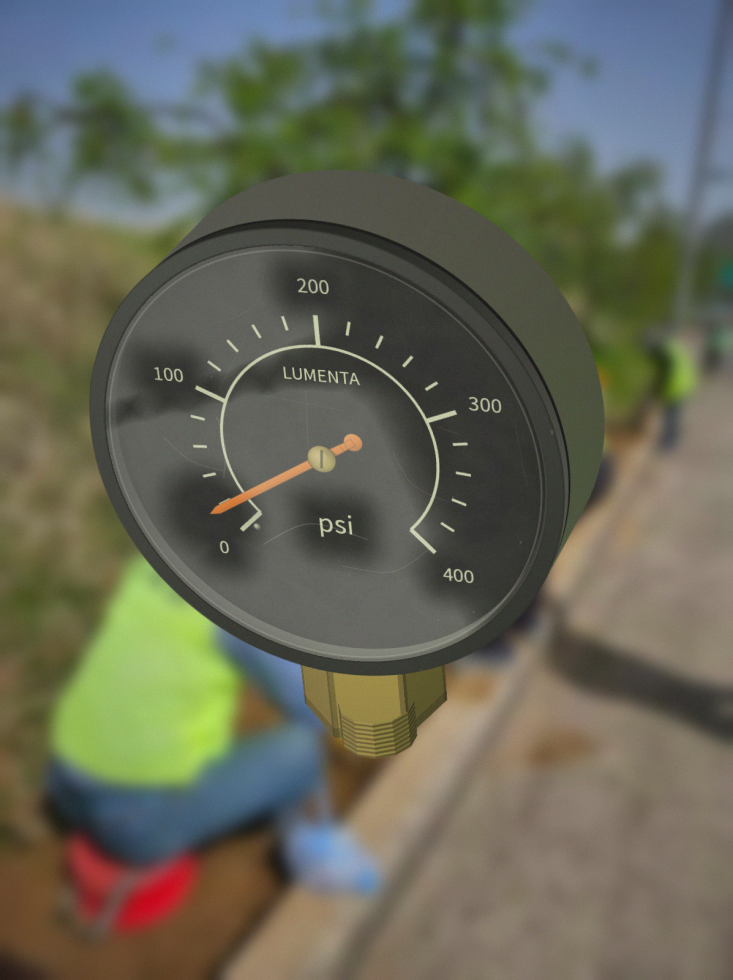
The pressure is 20 psi
